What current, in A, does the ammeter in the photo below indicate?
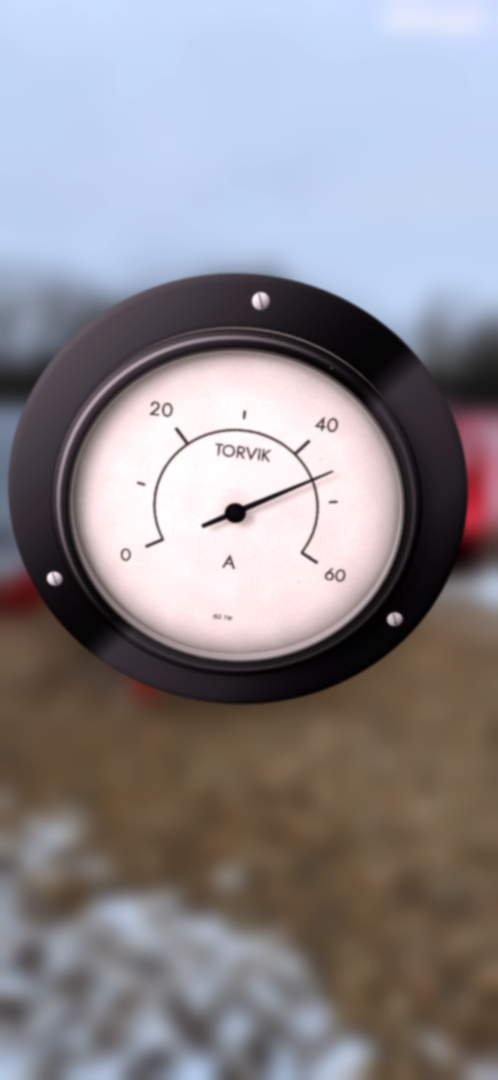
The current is 45 A
